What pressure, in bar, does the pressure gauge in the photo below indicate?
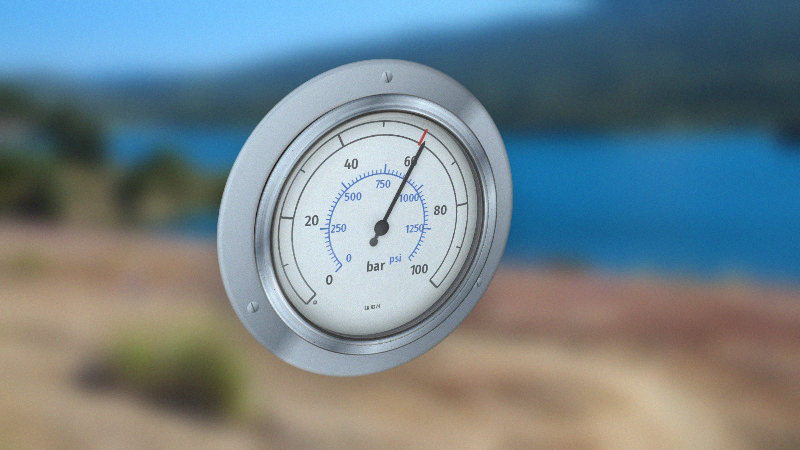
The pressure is 60 bar
